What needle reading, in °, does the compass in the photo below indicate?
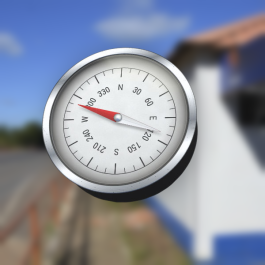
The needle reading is 290 °
